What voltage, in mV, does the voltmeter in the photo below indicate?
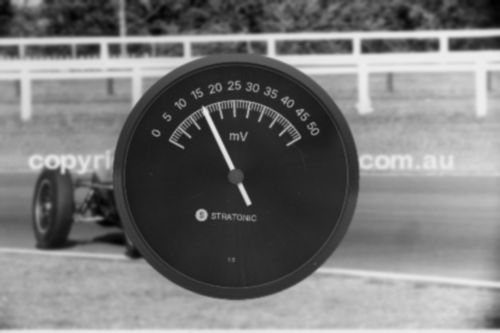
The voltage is 15 mV
